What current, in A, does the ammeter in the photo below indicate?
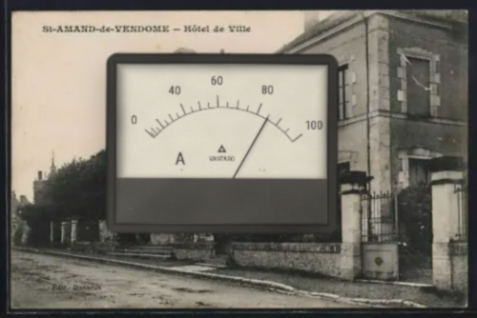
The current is 85 A
